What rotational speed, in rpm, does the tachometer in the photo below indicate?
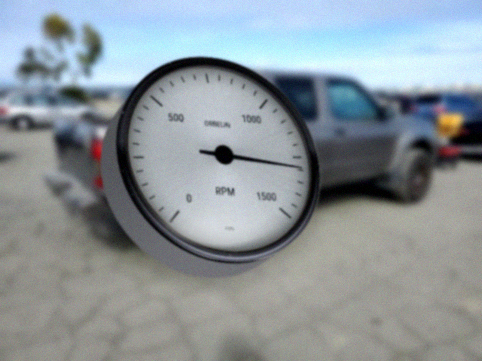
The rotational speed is 1300 rpm
